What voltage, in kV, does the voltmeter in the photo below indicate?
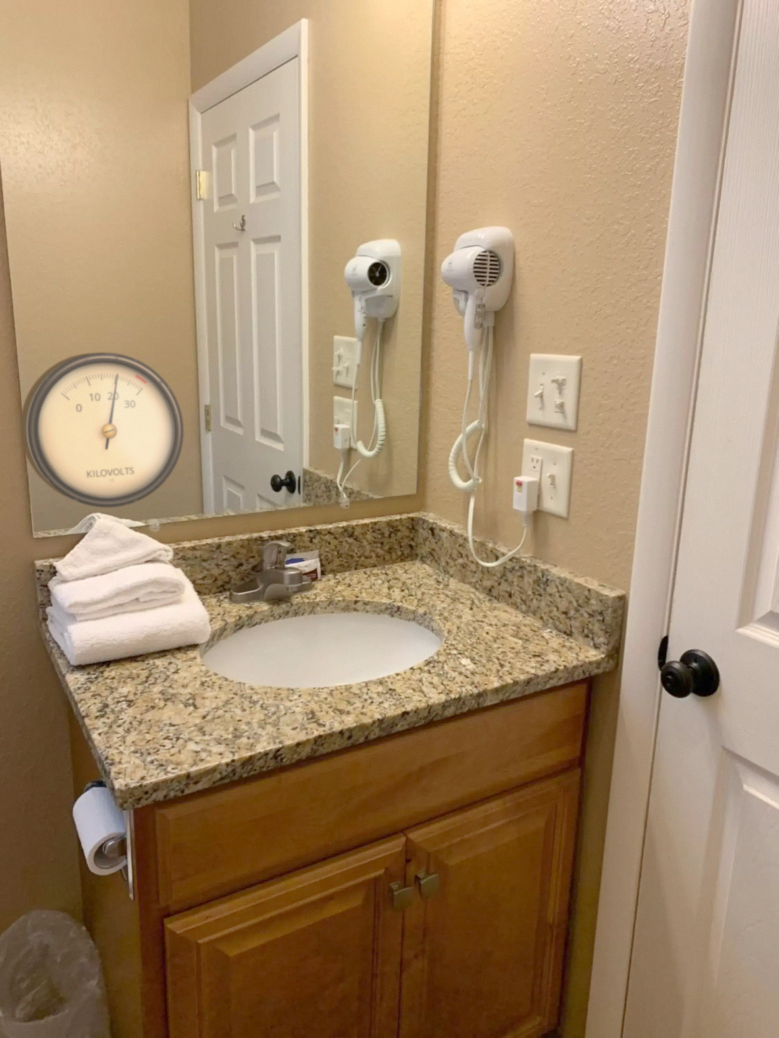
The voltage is 20 kV
